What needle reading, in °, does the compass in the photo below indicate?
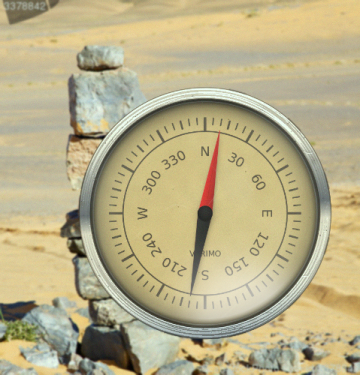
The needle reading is 10 °
